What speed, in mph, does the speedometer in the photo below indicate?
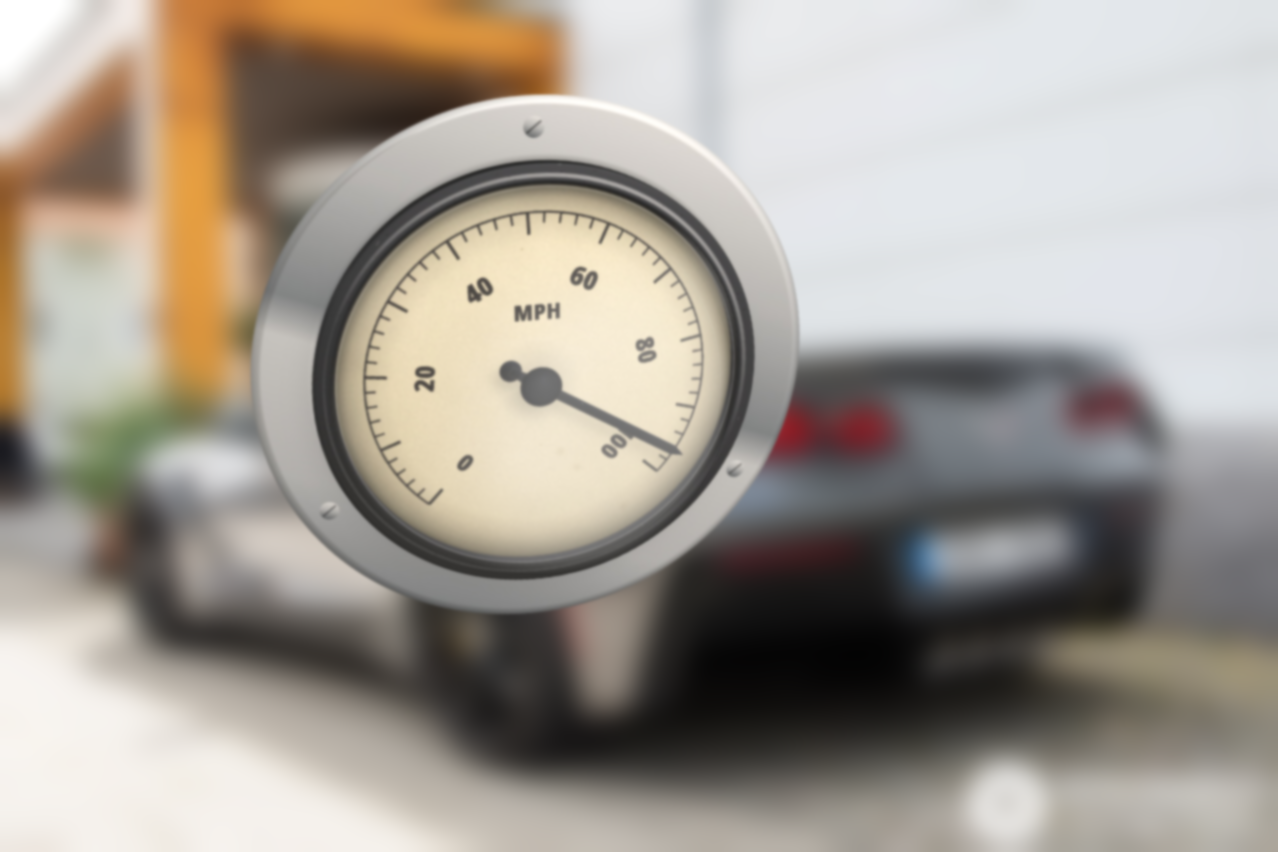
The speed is 96 mph
